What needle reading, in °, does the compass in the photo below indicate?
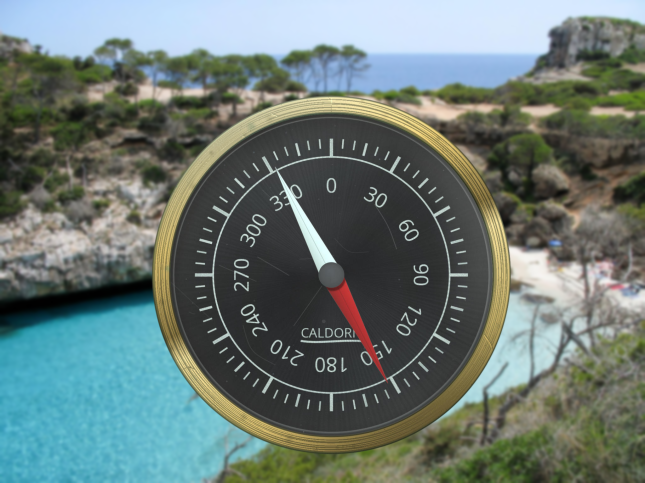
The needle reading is 152.5 °
